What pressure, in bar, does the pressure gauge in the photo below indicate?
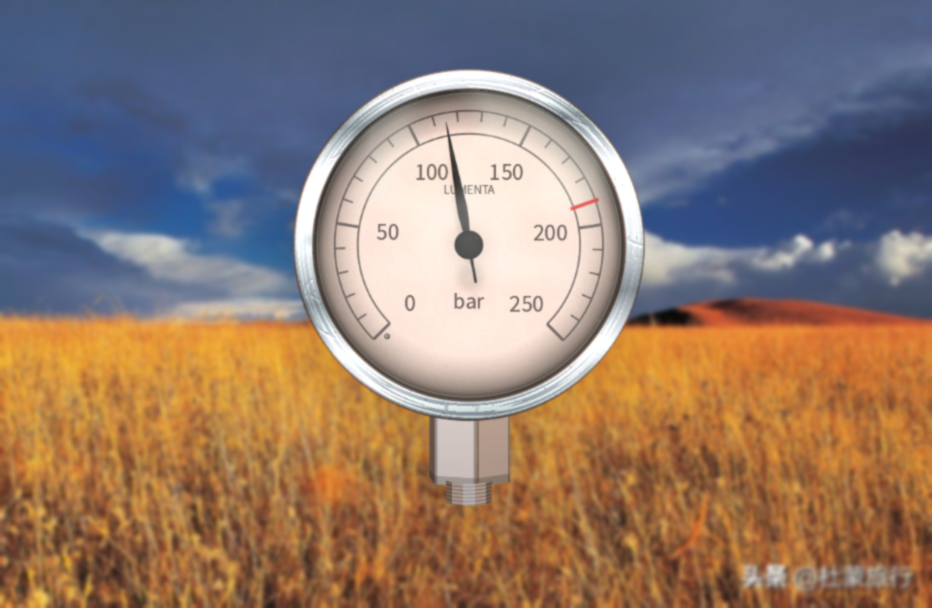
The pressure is 115 bar
